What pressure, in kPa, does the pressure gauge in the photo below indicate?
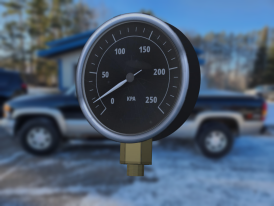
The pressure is 15 kPa
